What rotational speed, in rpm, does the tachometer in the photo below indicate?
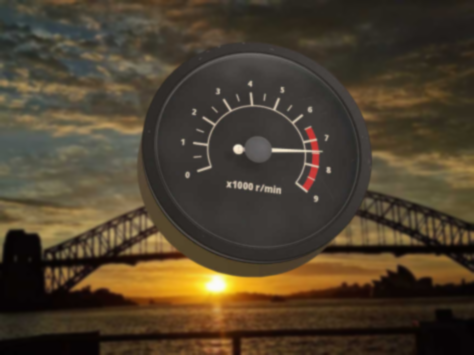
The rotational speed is 7500 rpm
